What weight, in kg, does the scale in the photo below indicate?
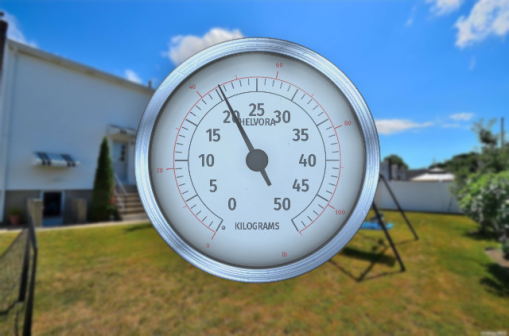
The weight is 20.5 kg
